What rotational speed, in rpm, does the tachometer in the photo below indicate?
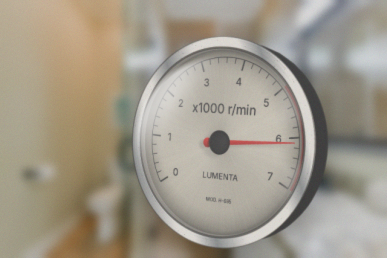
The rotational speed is 6100 rpm
